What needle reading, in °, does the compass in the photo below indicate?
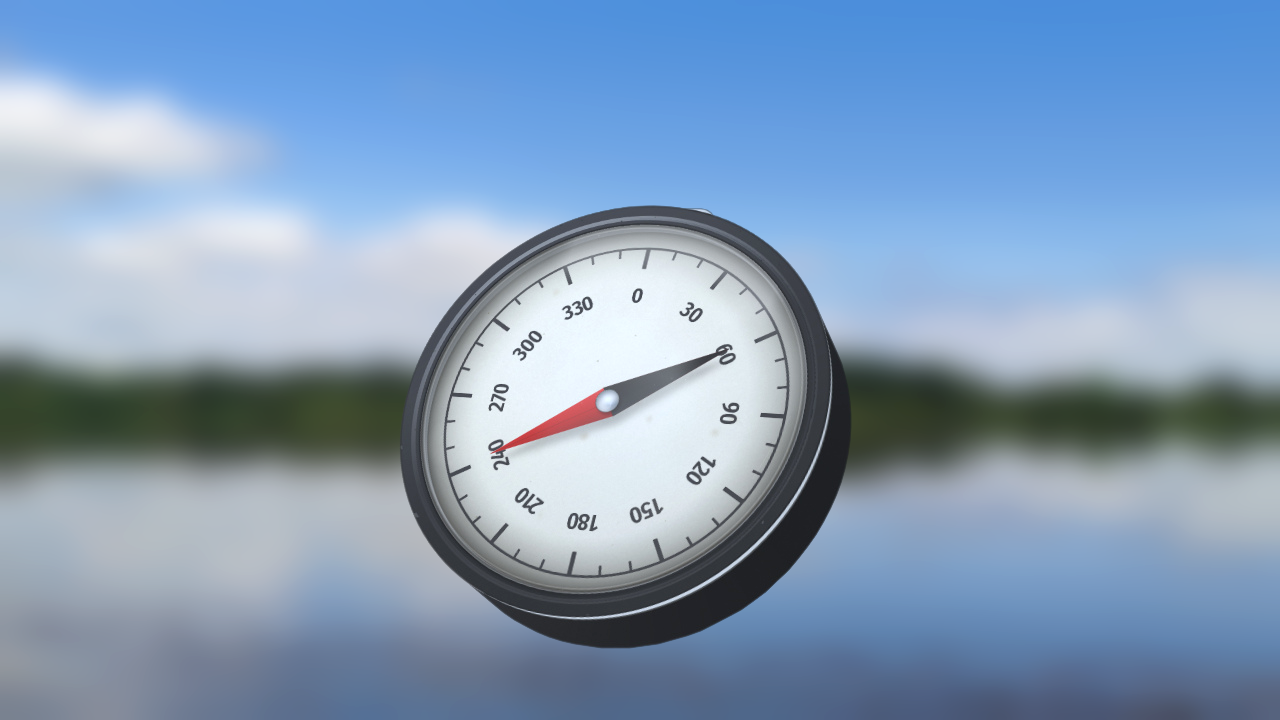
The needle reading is 240 °
